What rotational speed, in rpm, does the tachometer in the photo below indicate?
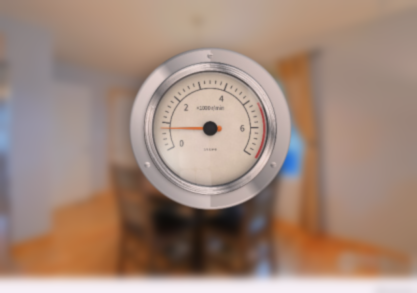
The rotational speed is 800 rpm
